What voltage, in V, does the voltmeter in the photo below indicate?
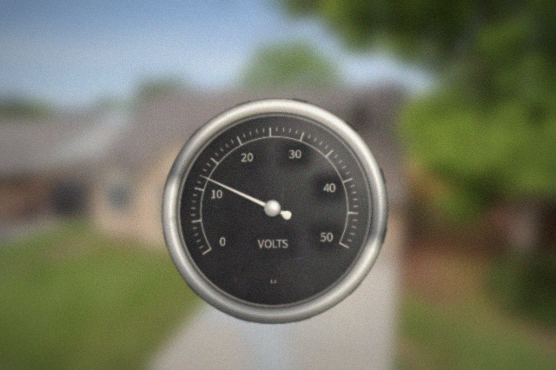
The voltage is 12 V
